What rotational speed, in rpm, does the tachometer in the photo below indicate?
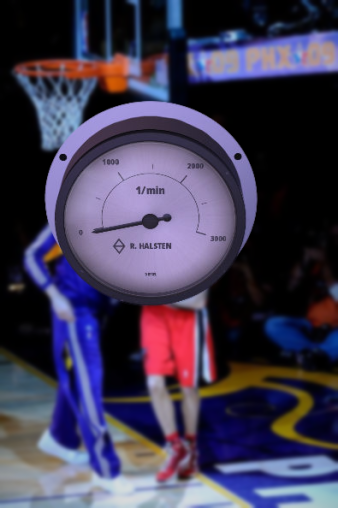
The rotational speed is 0 rpm
